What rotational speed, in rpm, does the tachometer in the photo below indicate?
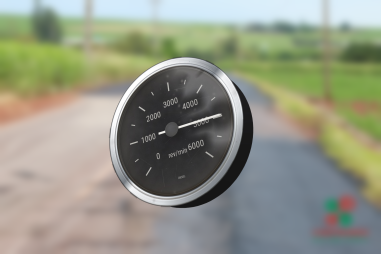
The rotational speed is 5000 rpm
